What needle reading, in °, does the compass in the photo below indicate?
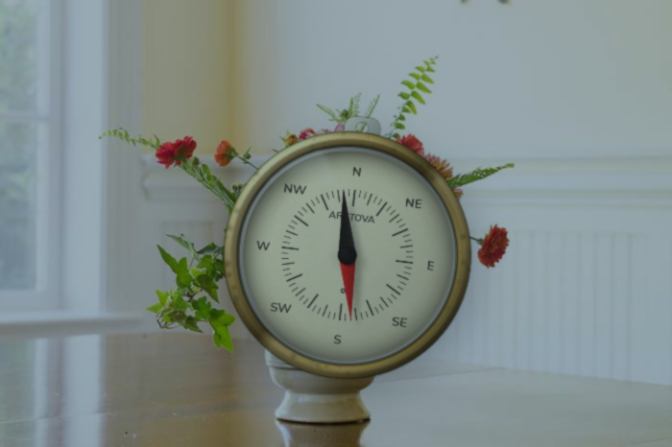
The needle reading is 170 °
